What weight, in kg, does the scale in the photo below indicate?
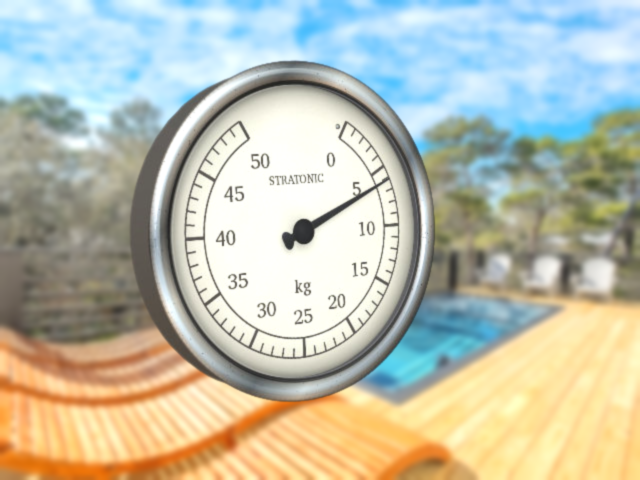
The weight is 6 kg
